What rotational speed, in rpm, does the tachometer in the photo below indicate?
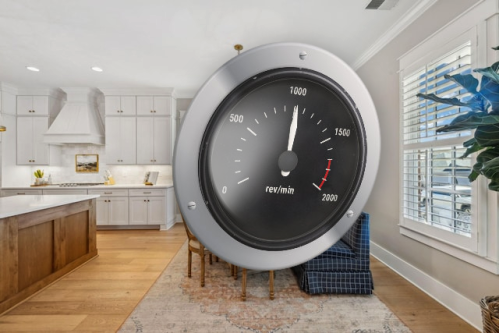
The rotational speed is 1000 rpm
